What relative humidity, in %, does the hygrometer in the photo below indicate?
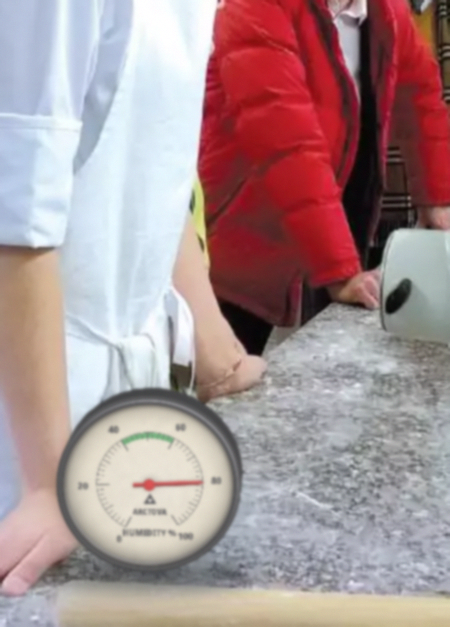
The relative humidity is 80 %
